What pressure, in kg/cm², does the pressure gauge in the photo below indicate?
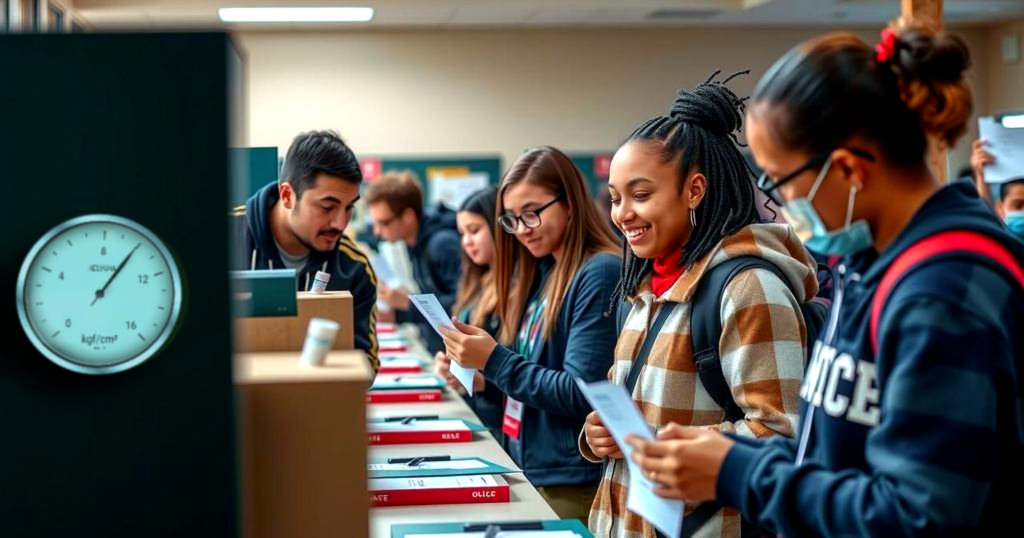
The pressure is 10 kg/cm²
